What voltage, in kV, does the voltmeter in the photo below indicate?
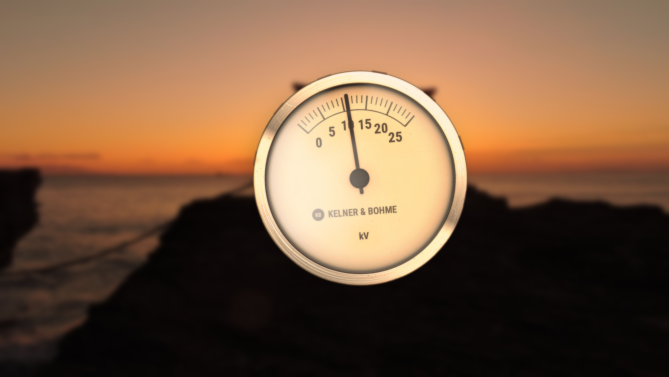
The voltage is 11 kV
